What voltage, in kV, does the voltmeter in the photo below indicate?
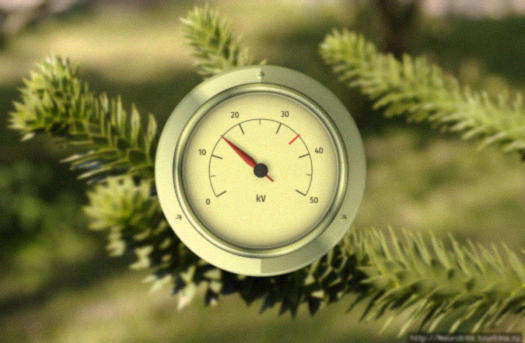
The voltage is 15 kV
